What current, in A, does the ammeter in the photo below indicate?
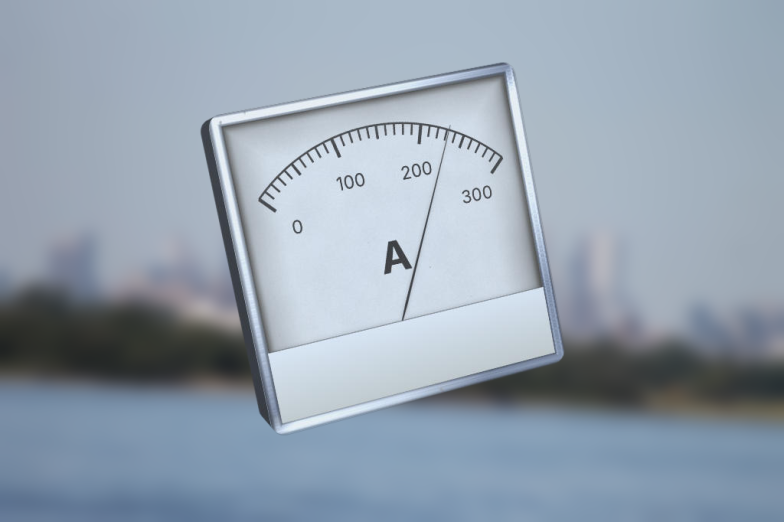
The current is 230 A
